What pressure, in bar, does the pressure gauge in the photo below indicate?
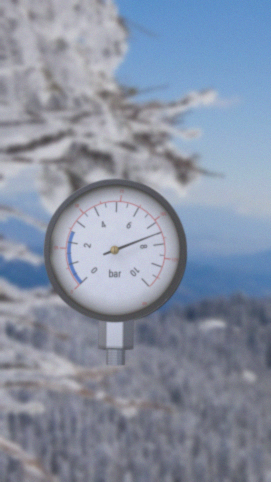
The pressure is 7.5 bar
